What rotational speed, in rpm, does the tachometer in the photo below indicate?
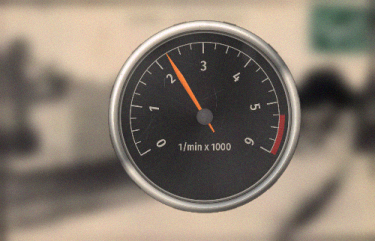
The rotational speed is 2250 rpm
